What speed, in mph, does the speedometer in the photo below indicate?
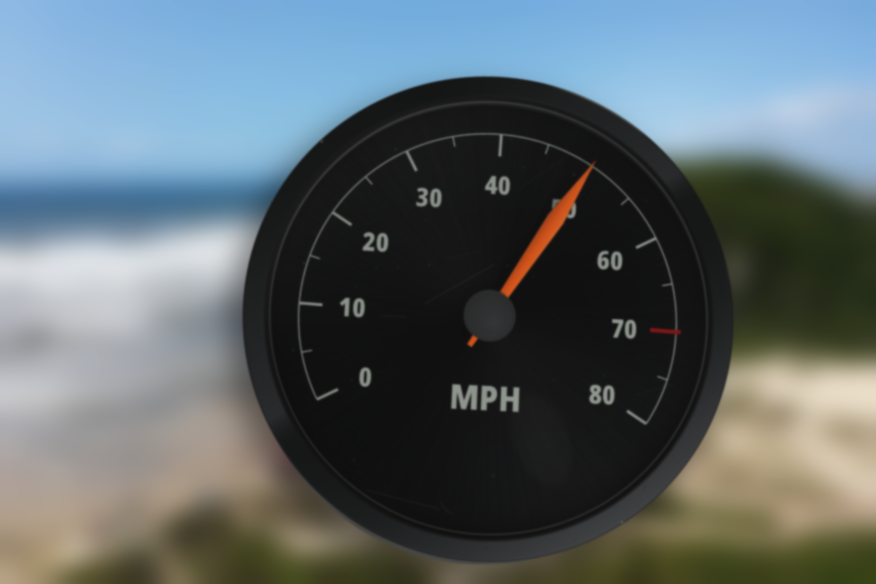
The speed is 50 mph
